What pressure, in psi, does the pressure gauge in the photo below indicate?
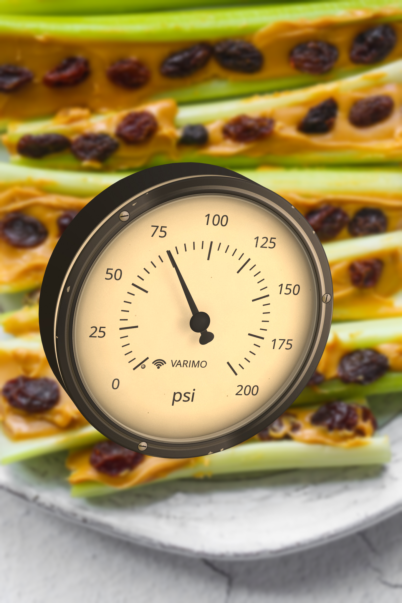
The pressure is 75 psi
